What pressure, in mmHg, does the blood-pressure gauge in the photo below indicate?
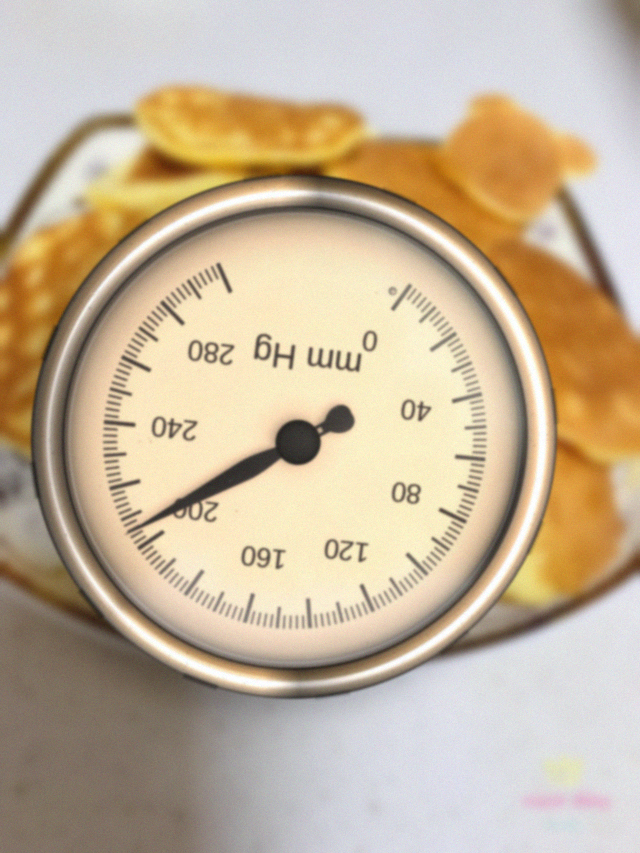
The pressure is 206 mmHg
